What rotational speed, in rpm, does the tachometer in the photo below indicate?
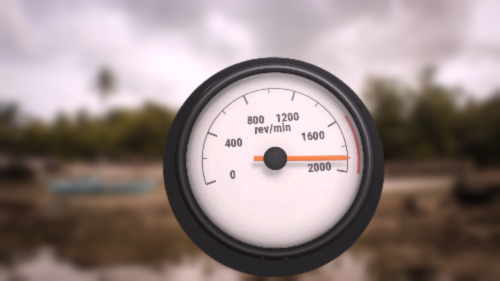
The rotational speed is 1900 rpm
